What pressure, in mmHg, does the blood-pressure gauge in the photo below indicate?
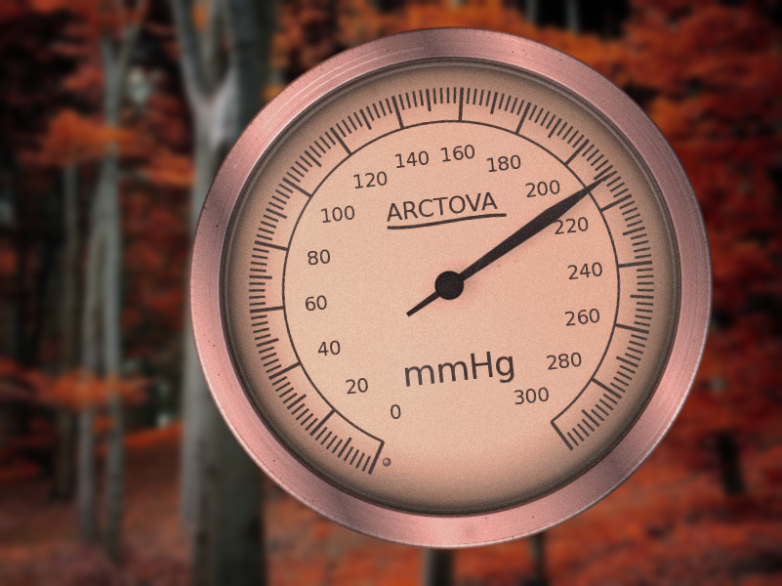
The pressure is 212 mmHg
